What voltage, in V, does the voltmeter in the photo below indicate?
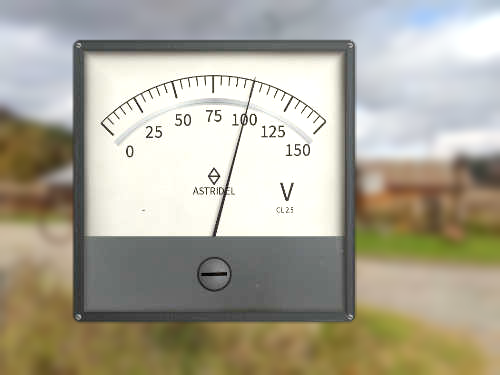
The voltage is 100 V
